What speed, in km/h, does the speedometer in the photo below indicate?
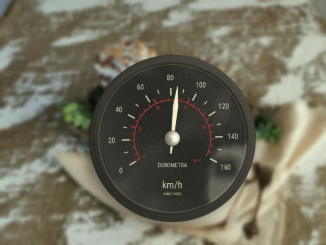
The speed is 85 km/h
